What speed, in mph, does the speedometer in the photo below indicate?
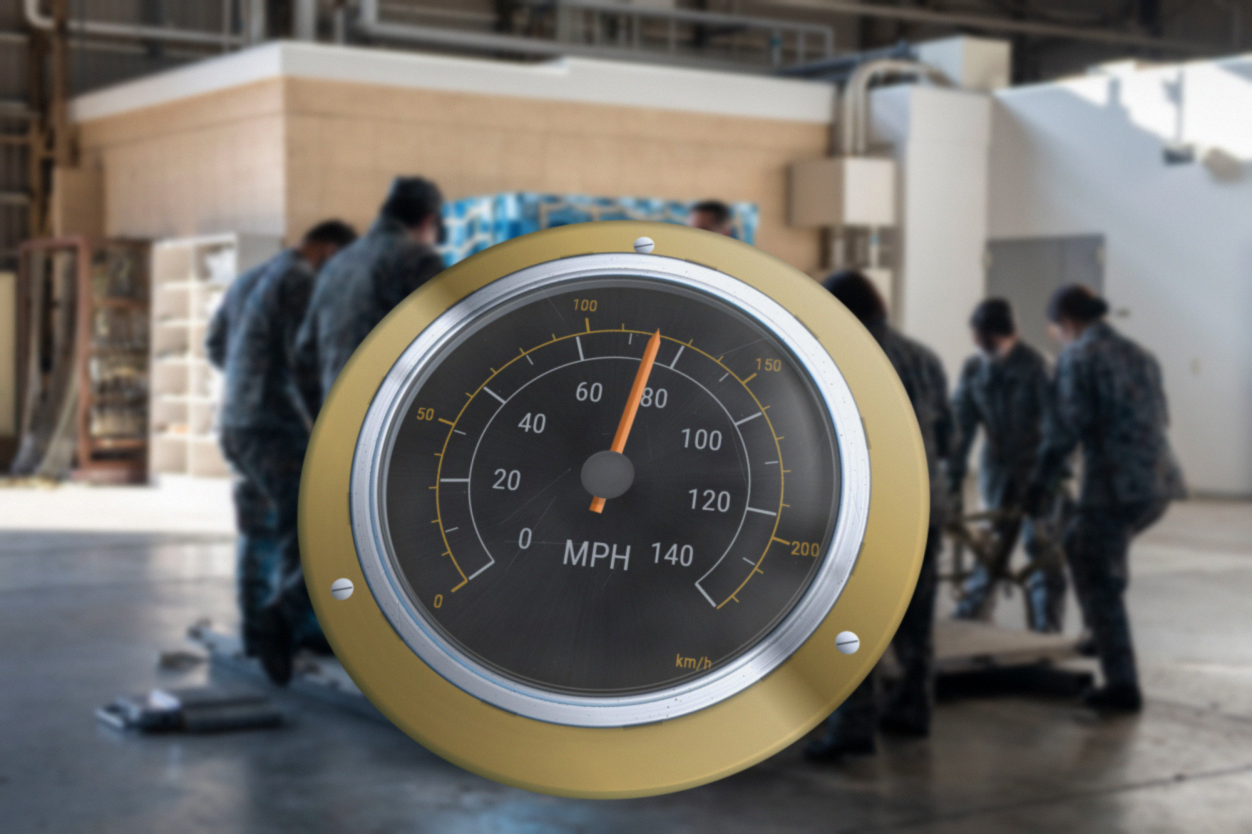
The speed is 75 mph
